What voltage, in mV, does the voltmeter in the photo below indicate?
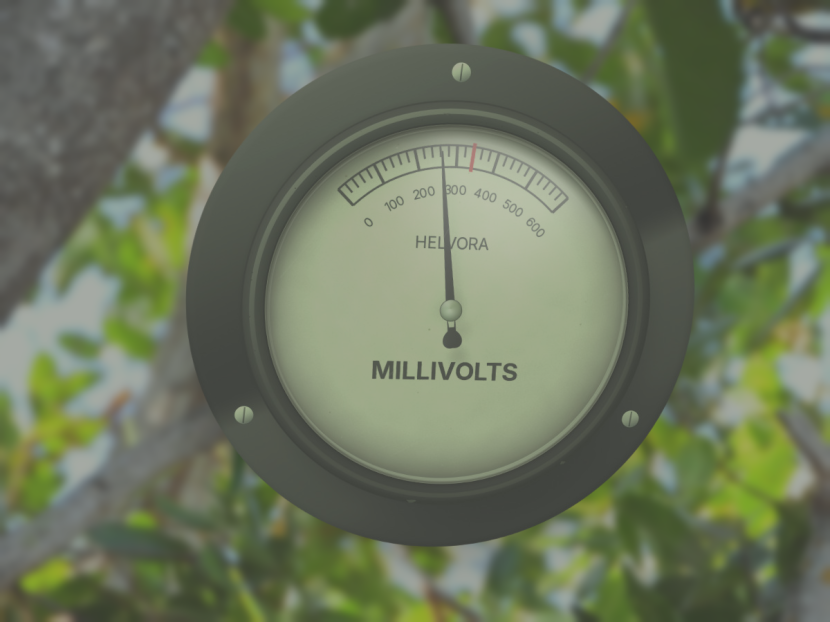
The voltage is 260 mV
